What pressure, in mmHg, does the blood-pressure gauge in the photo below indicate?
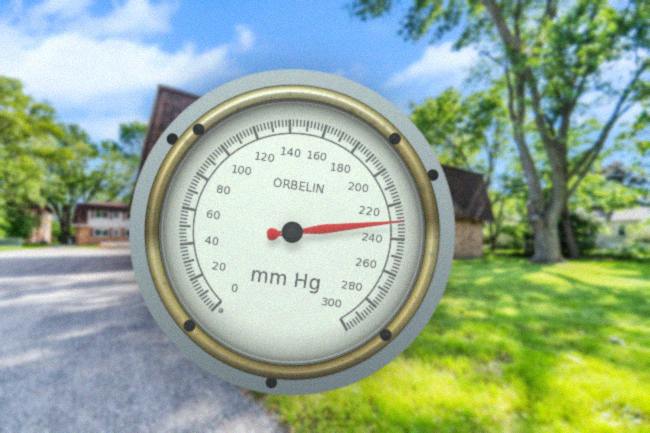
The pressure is 230 mmHg
